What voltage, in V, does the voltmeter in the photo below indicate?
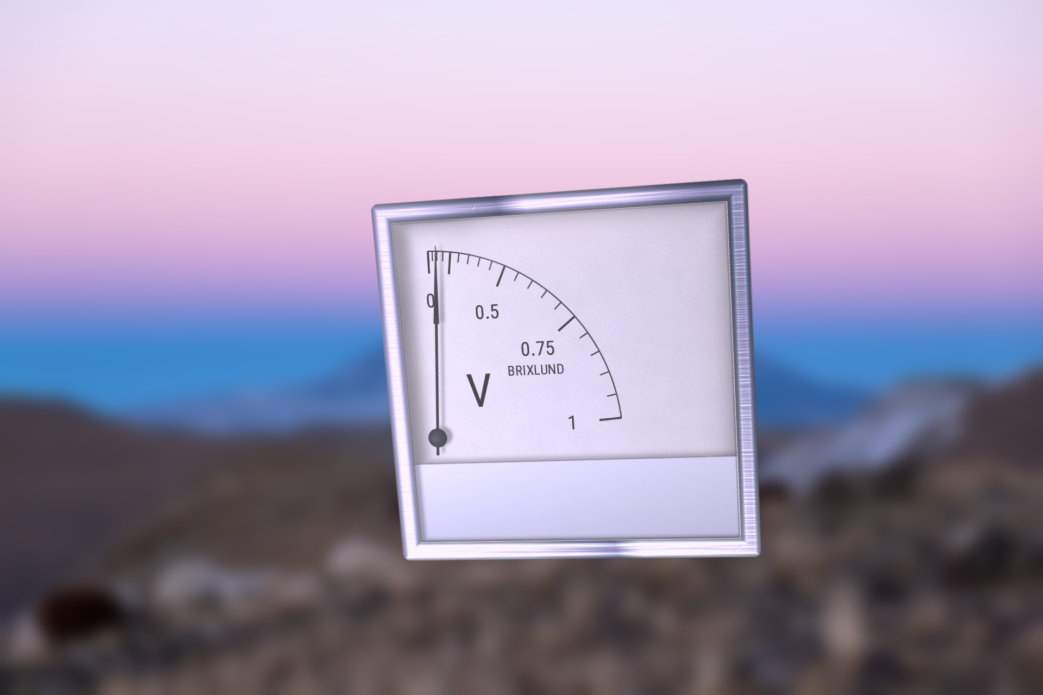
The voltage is 0.15 V
